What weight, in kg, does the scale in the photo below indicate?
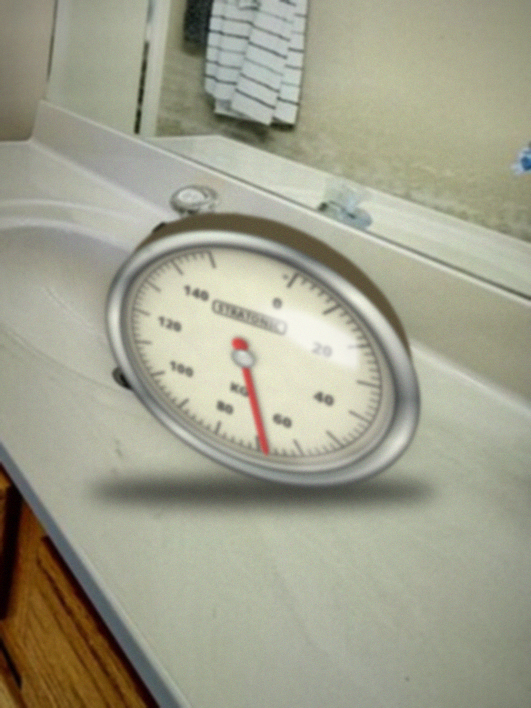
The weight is 68 kg
